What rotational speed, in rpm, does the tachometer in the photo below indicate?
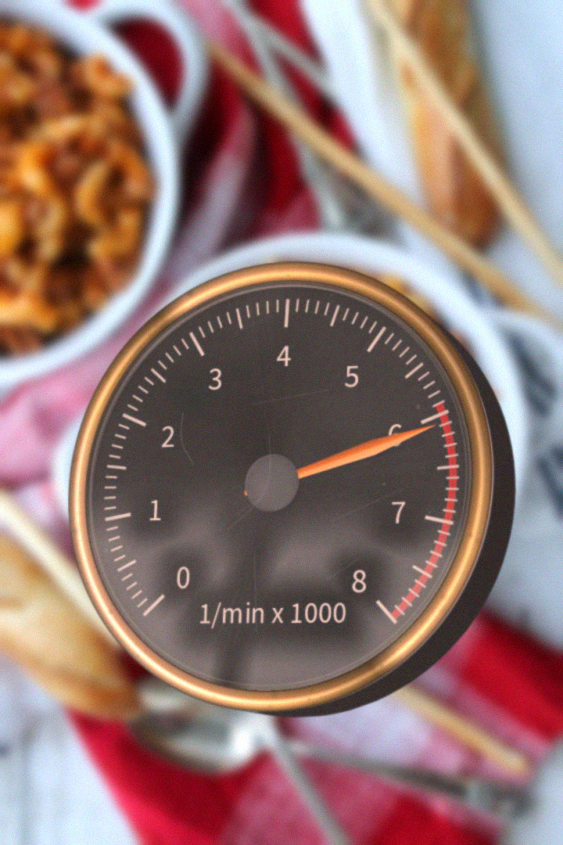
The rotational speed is 6100 rpm
